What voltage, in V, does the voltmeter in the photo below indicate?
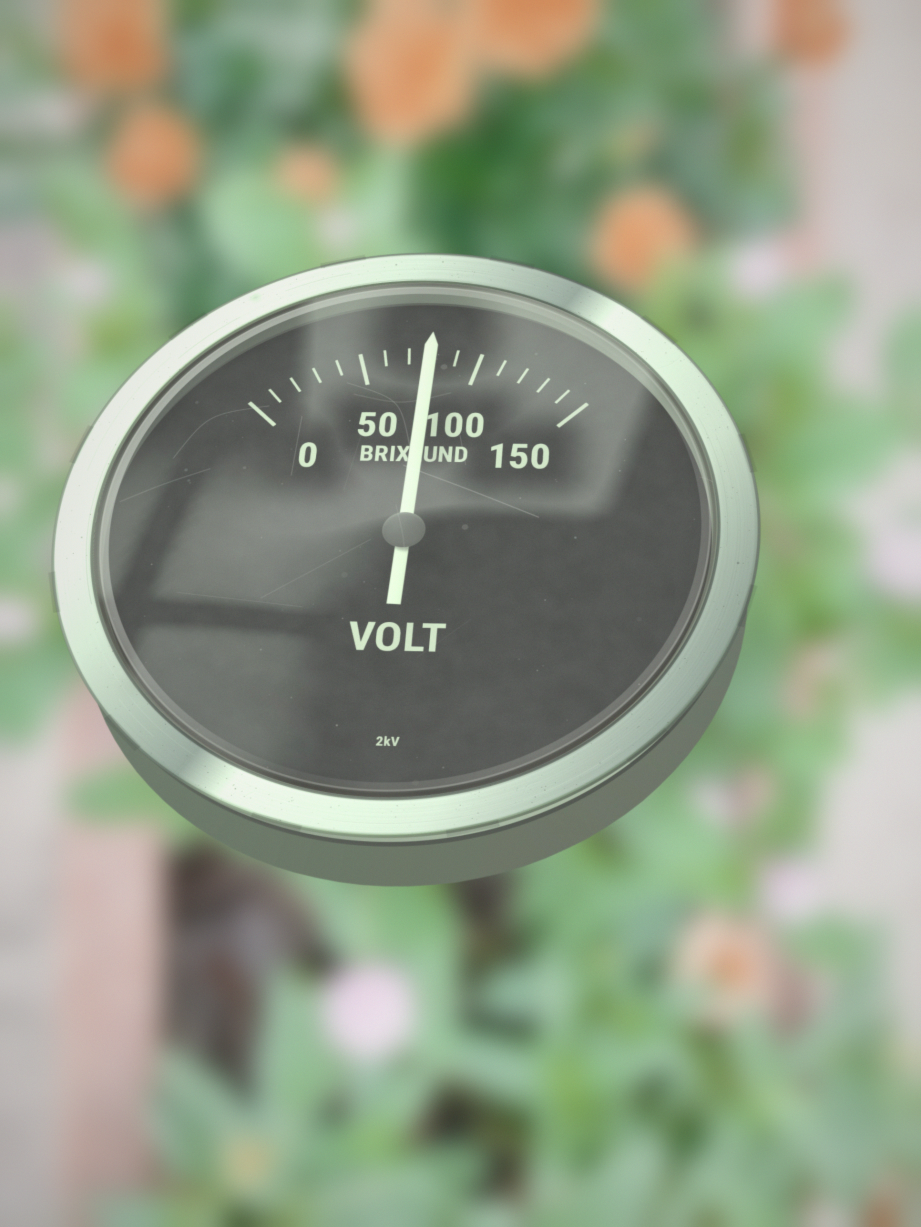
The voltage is 80 V
